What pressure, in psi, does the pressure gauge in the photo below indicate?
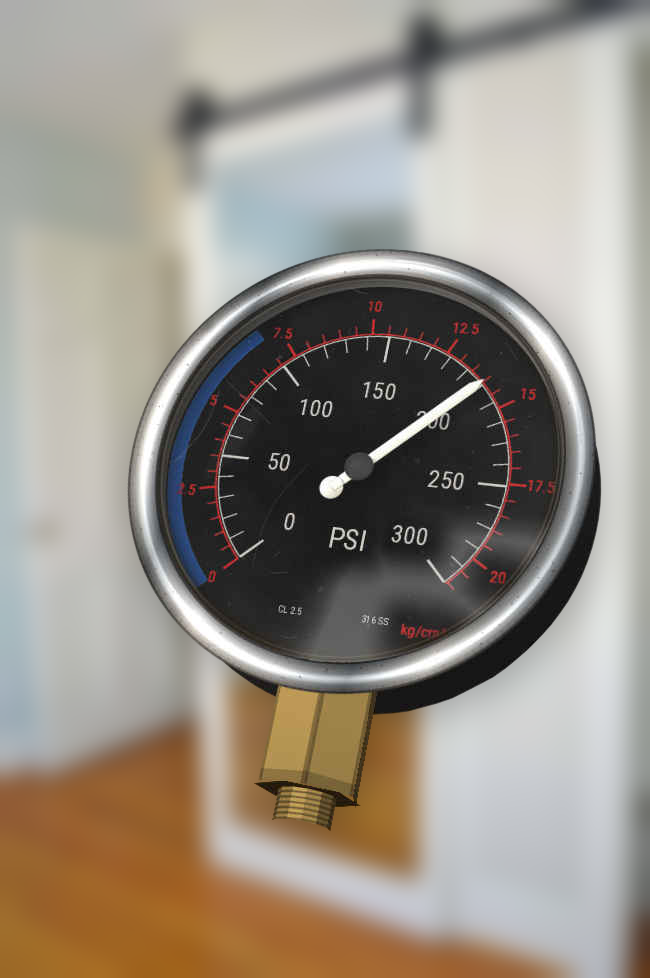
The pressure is 200 psi
